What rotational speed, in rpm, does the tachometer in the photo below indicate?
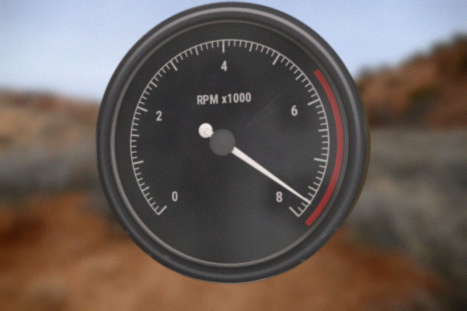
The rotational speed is 7700 rpm
